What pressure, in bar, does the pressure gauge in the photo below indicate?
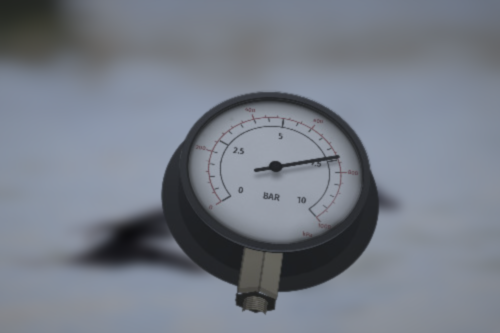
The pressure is 7.5 bar
